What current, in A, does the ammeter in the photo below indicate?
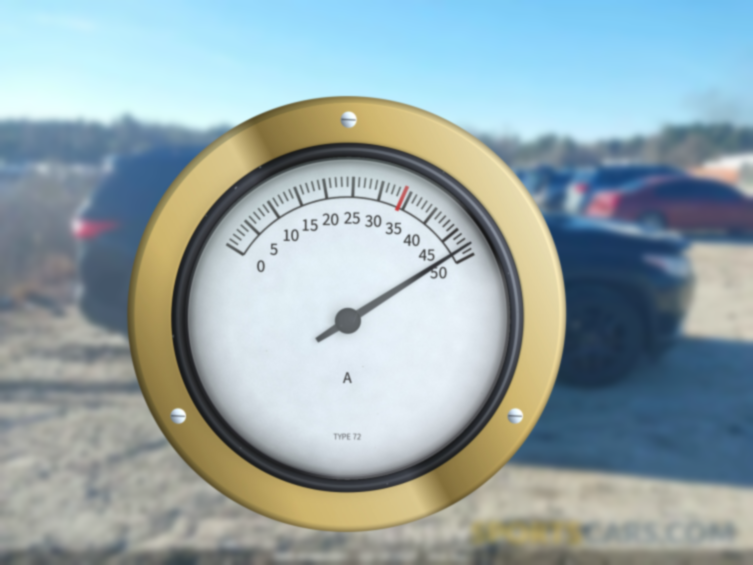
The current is 48 A
